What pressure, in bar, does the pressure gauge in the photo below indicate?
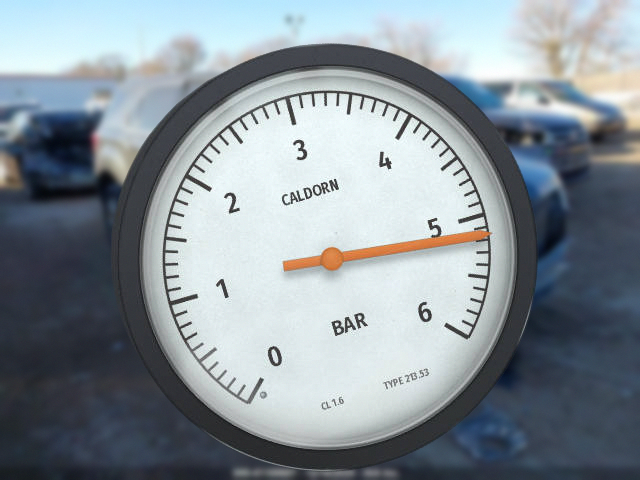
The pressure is 5.15 bar
